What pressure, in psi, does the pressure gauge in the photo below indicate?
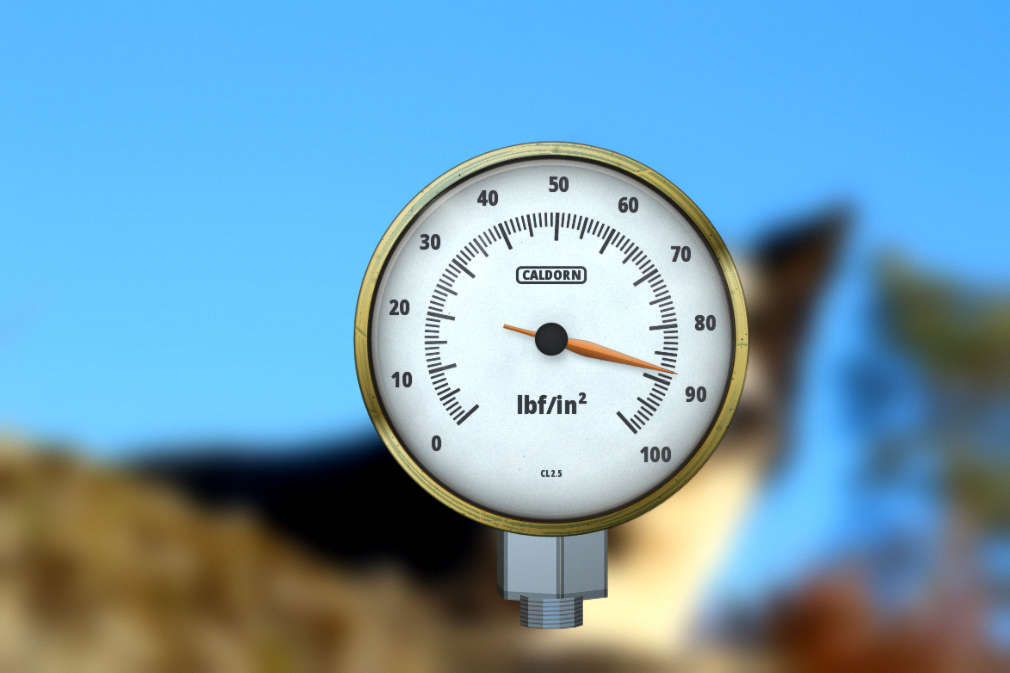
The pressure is 88 psi
